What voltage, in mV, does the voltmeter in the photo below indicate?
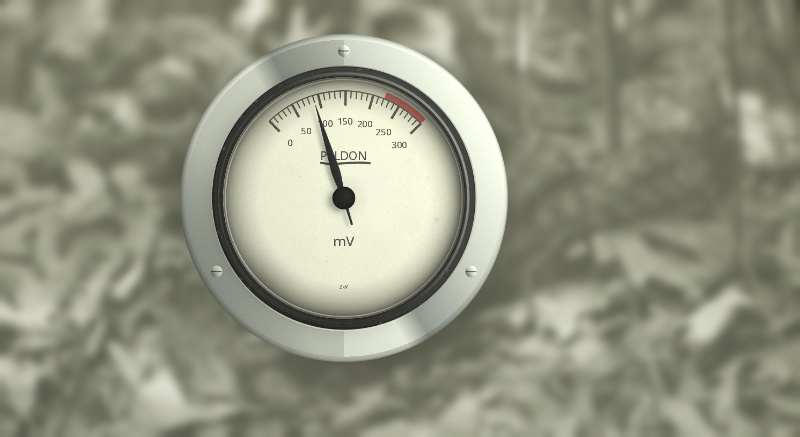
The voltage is 90 mV
